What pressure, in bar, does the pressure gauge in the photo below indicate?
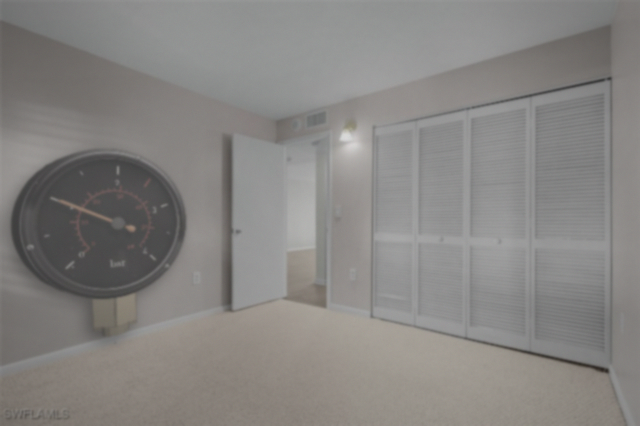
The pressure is 1 bar
